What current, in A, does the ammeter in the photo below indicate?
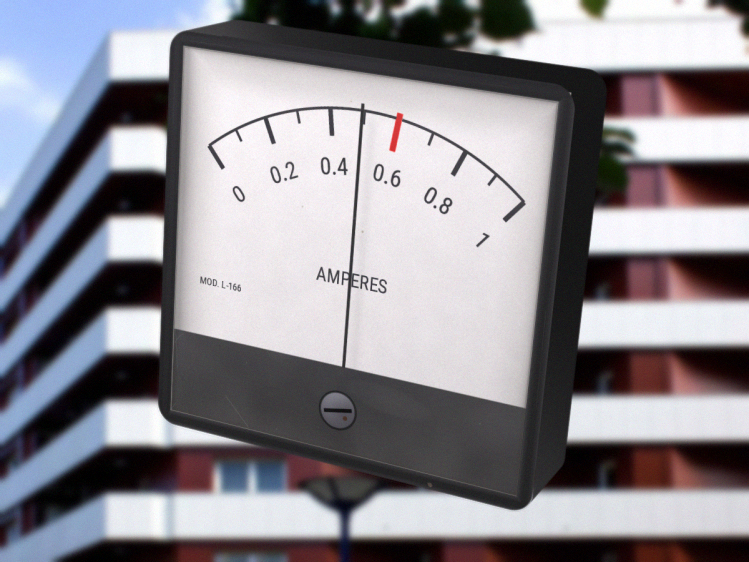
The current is 0.5 A
